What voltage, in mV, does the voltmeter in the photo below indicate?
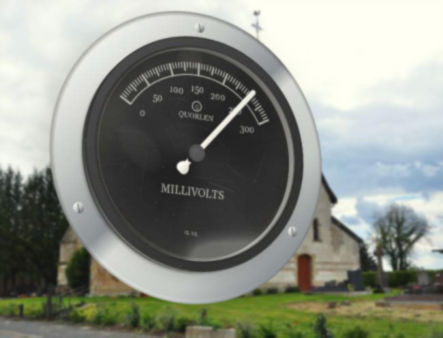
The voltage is 250 mV
